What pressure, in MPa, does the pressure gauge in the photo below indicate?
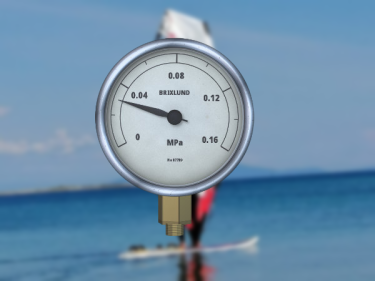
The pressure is 0.03 MPa
